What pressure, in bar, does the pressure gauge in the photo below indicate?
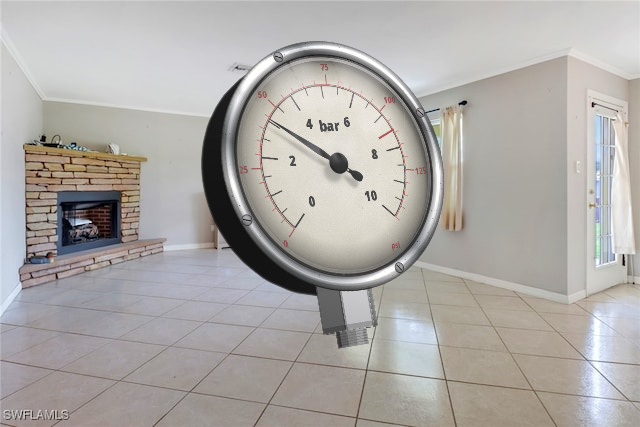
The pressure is 3 bar
